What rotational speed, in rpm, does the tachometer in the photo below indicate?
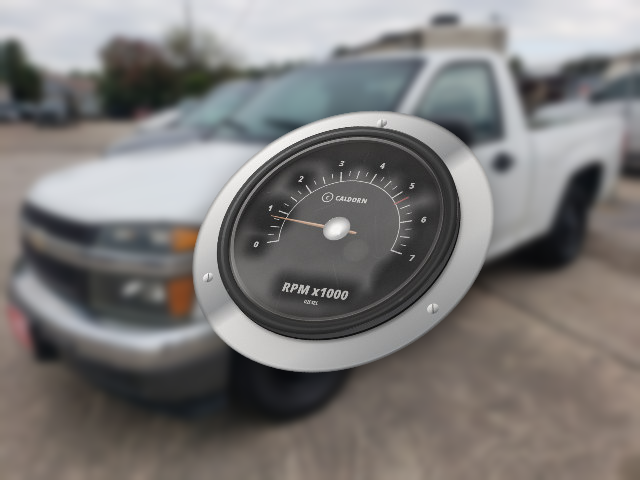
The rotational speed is 750 rpm
